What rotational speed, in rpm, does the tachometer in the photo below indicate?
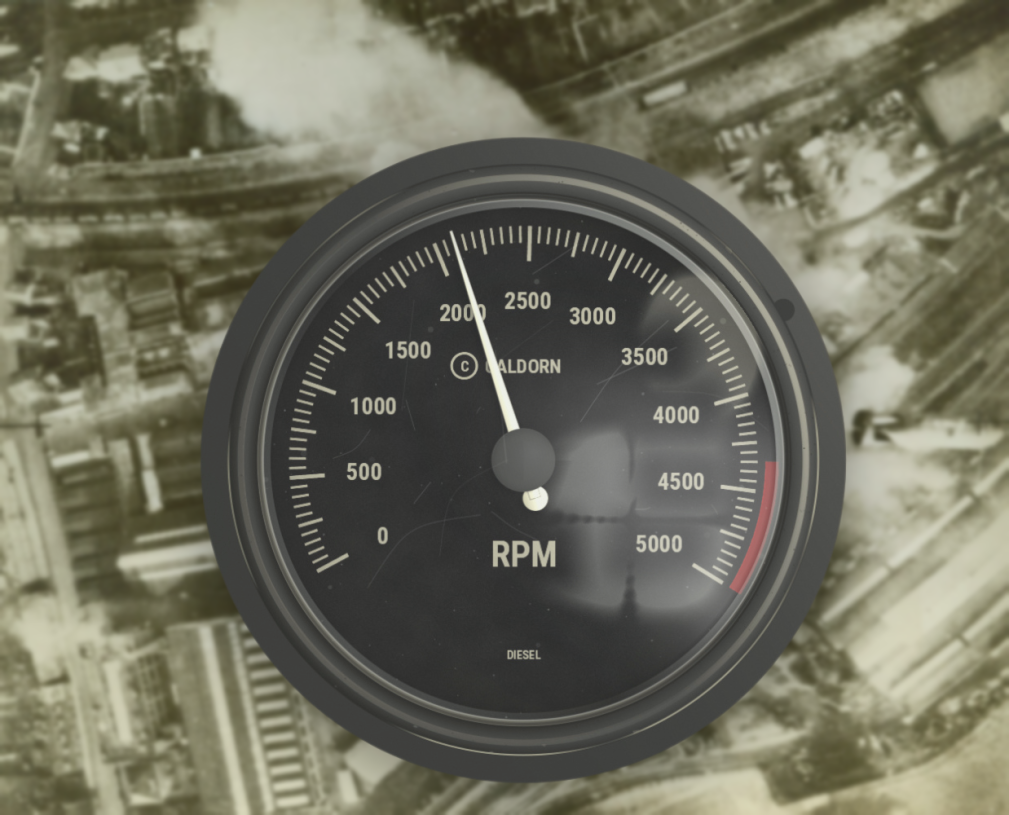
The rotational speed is 2100 rpm
